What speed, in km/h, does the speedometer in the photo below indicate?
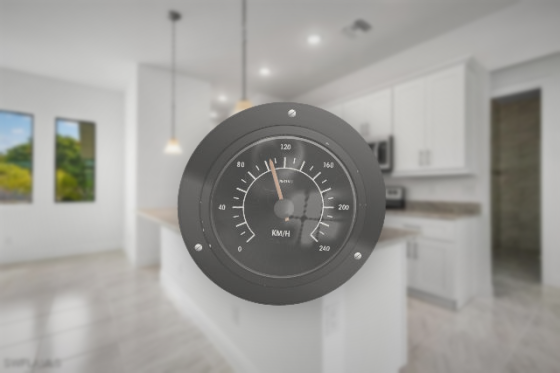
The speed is 105 km/h
